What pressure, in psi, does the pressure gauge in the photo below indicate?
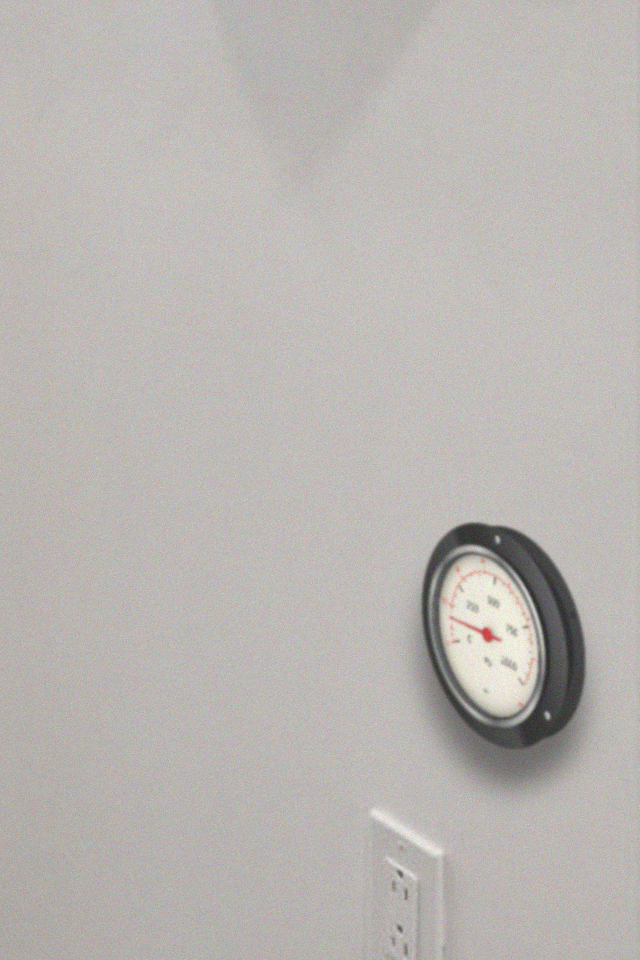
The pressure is 100 psi
